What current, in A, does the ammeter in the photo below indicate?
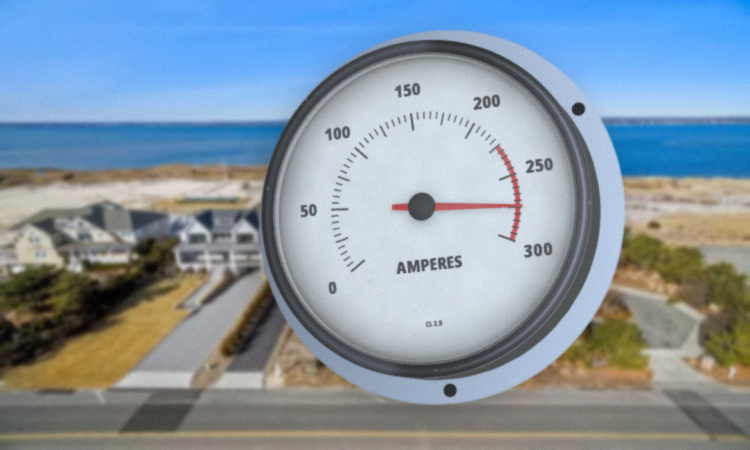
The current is 275 A
